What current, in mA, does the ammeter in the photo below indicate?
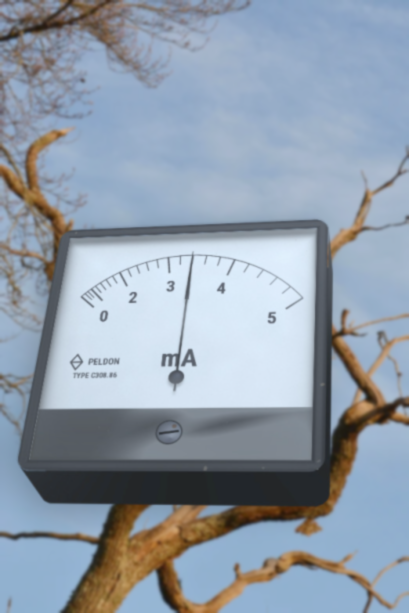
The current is 3.4 mA
